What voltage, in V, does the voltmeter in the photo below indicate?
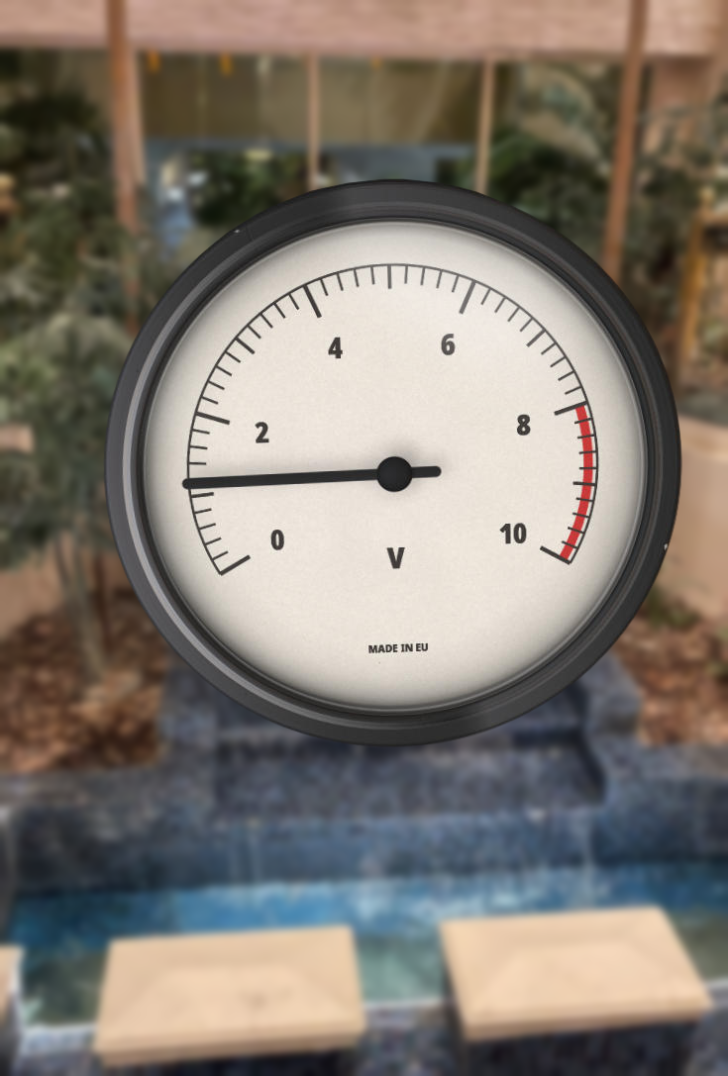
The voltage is 1.2 V
